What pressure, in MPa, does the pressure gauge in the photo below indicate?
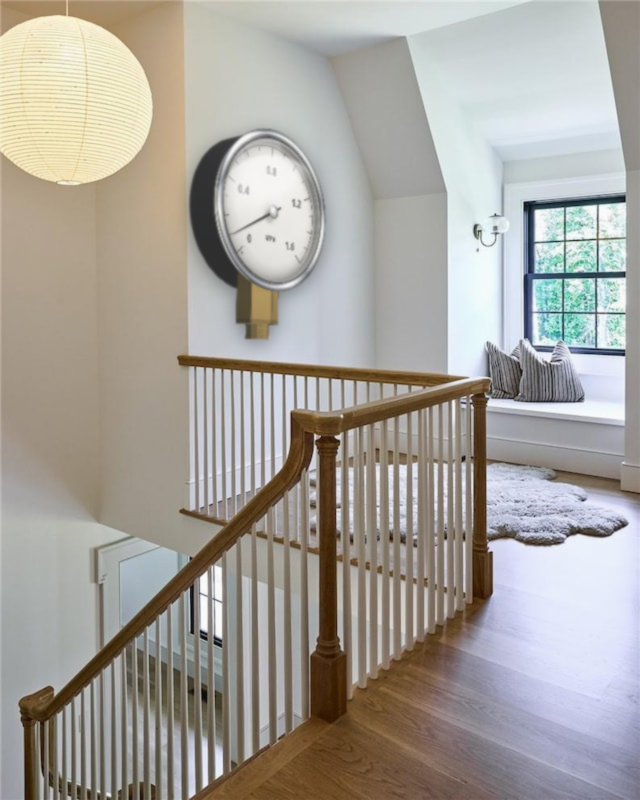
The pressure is 0.1 MPa
